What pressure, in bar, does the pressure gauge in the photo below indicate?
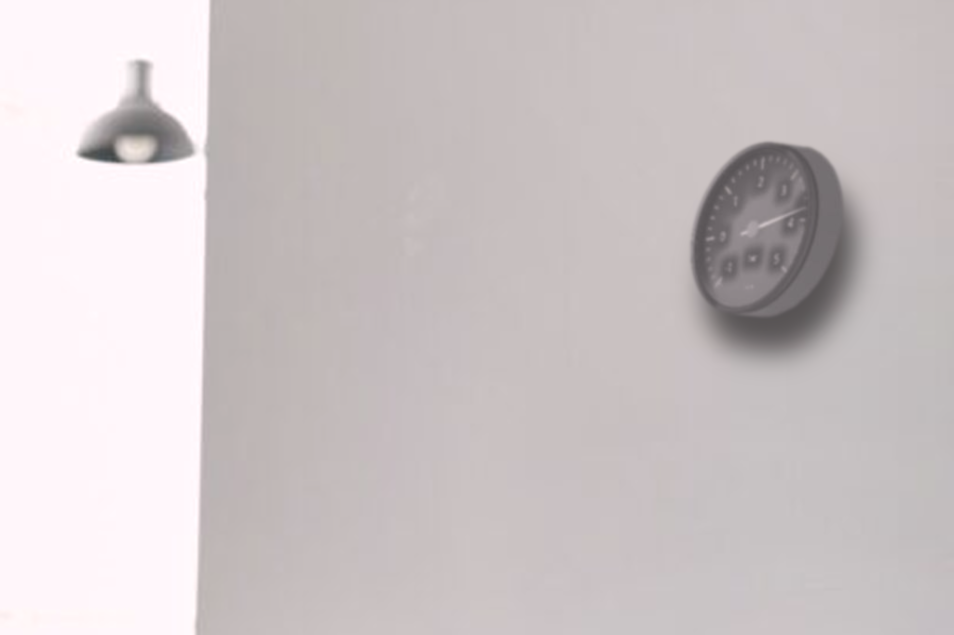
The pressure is 3.8 bar
